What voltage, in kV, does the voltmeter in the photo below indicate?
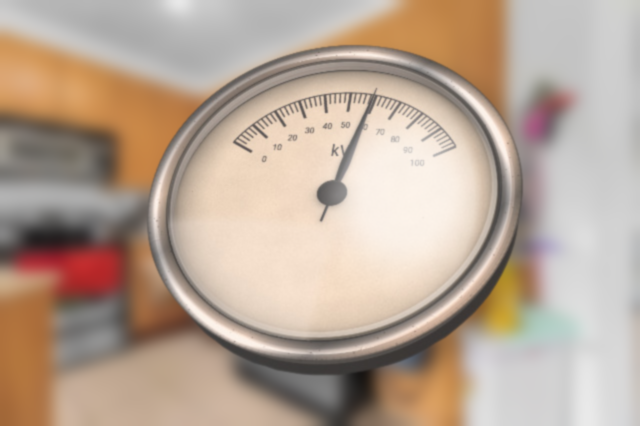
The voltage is 60 kV
